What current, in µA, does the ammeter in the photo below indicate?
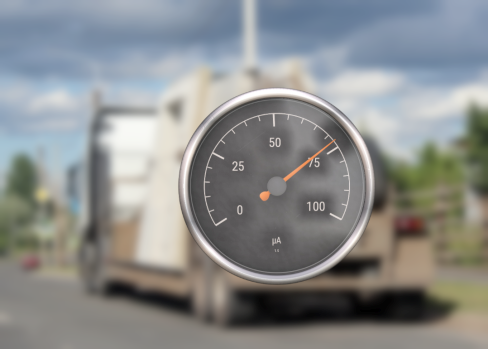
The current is 72.5 µA
